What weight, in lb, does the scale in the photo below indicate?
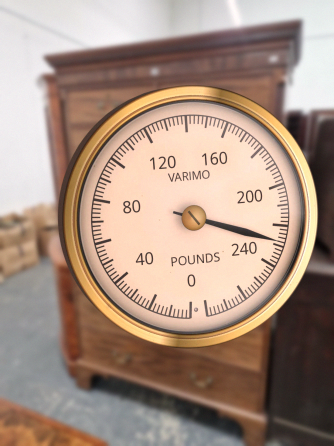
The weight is 228 lb
